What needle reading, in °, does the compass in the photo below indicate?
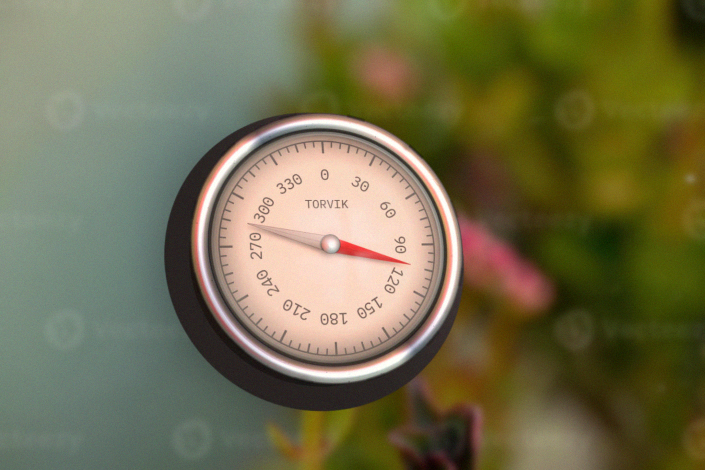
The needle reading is 105 °
